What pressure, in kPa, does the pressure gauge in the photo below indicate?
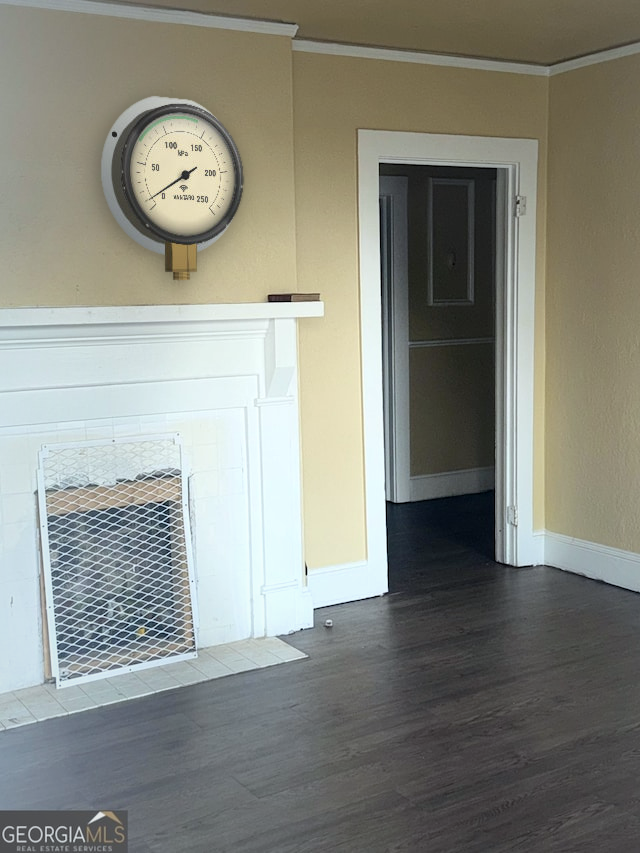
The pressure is 10 kPa
